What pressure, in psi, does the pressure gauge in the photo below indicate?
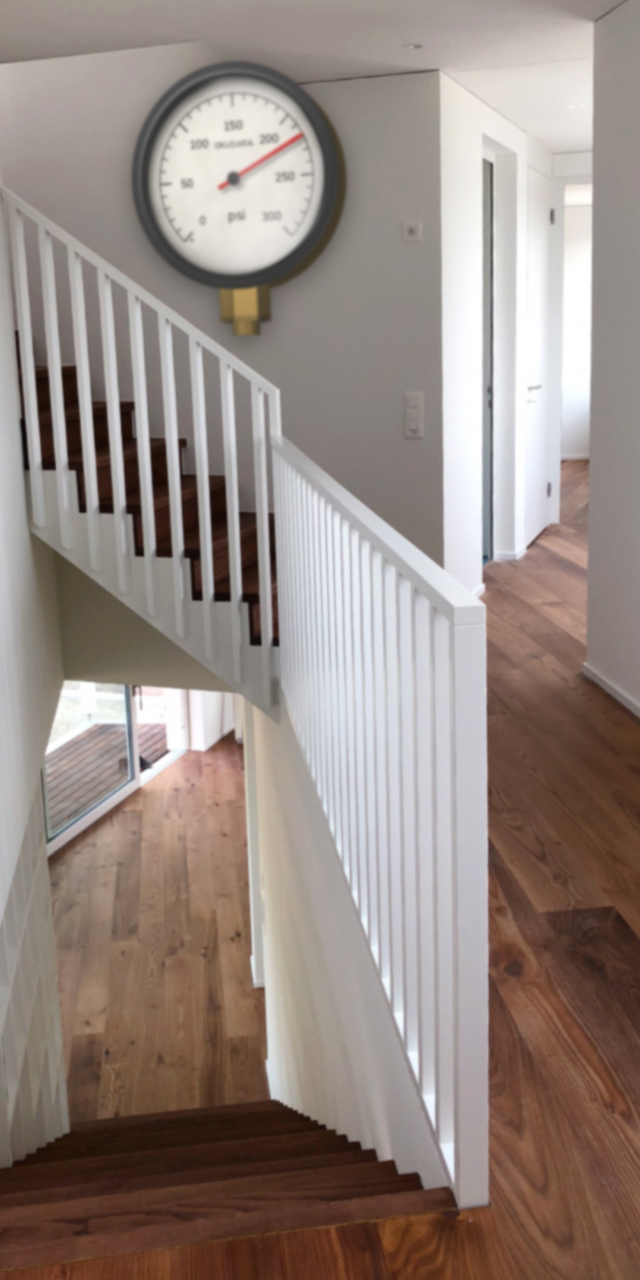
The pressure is 220 psi
